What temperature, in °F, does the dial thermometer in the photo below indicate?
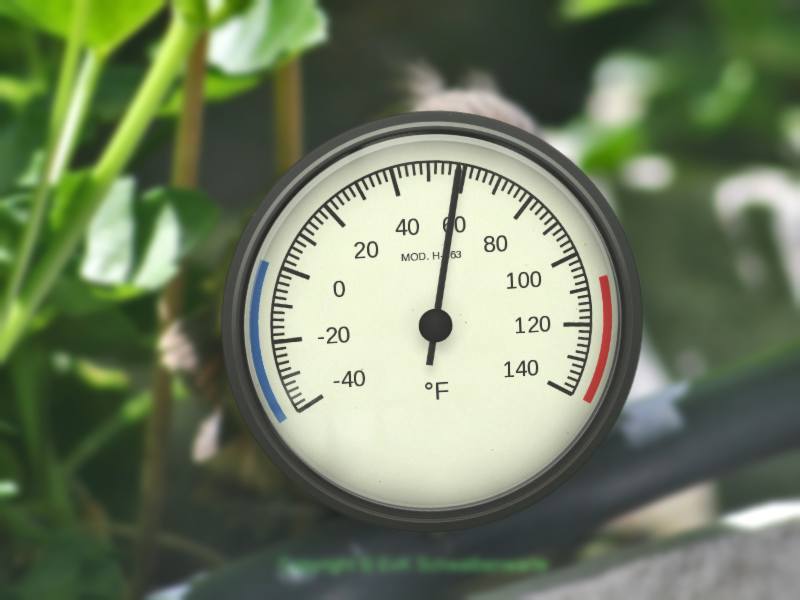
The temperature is 58 °F
